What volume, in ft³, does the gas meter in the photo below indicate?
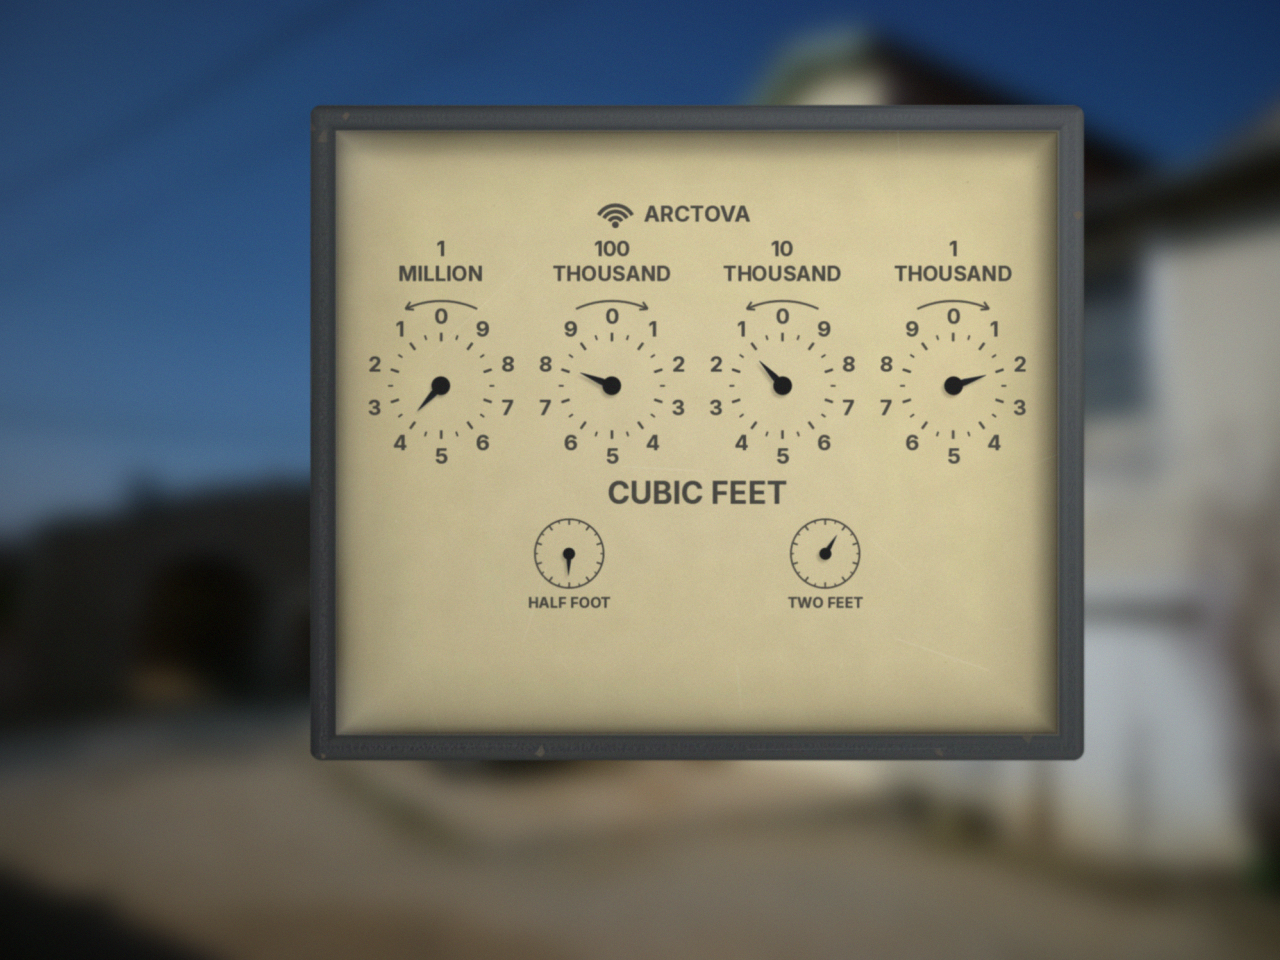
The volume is 381200 ft³
